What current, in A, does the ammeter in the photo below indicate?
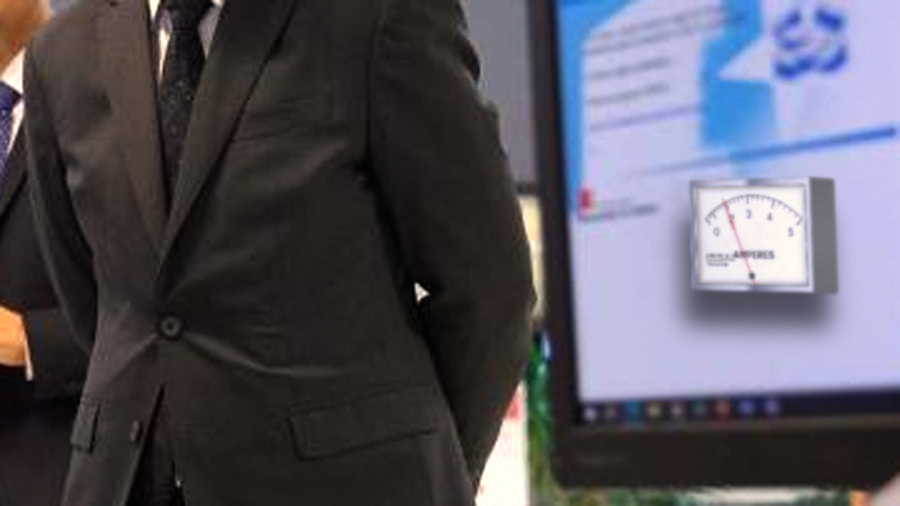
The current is 2 A
